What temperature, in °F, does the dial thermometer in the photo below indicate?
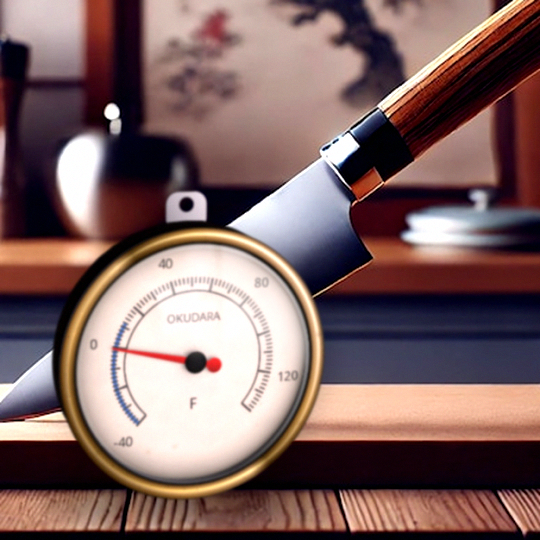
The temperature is 0 °F
